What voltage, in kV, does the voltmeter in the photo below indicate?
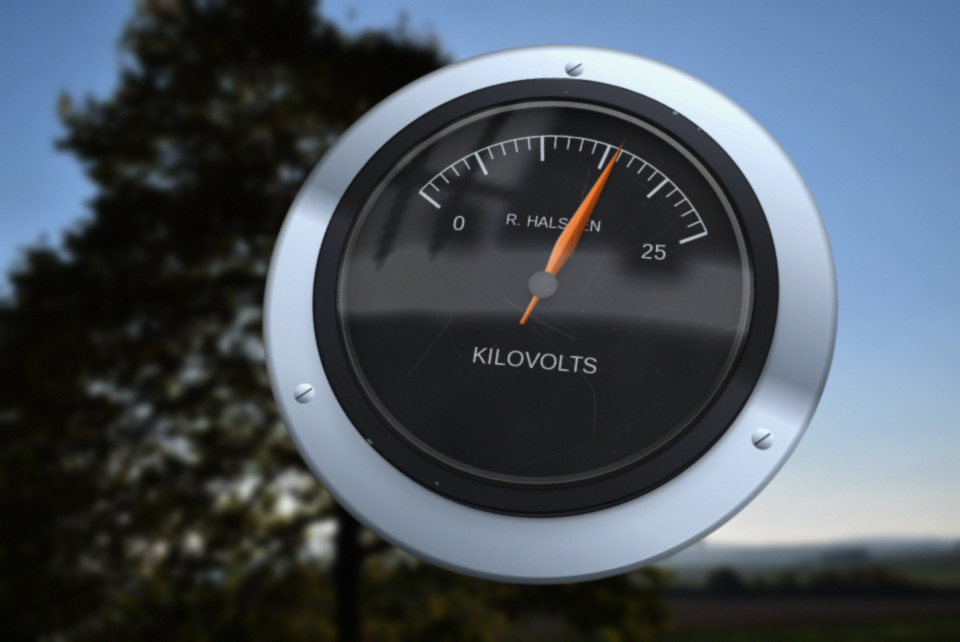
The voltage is 16 kV
